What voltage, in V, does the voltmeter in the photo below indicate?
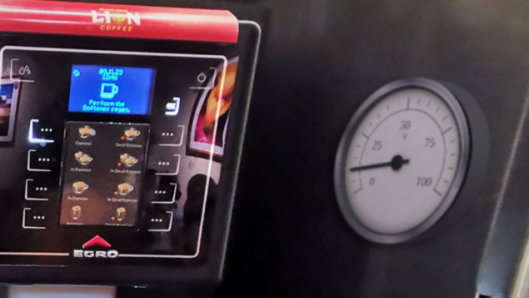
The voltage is 10 V
